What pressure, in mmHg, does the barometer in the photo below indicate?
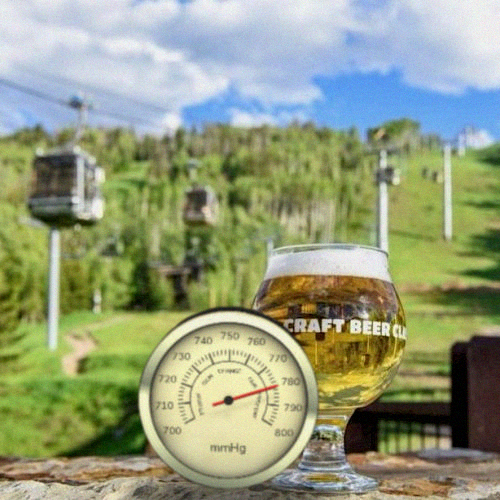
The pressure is 780 mmHg
